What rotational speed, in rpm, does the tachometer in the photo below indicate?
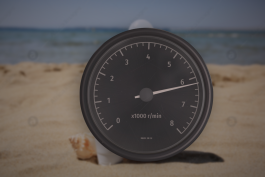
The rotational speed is 6200 rpm
